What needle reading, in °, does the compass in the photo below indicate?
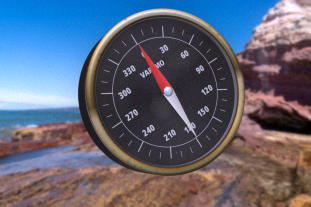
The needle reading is 0 °
